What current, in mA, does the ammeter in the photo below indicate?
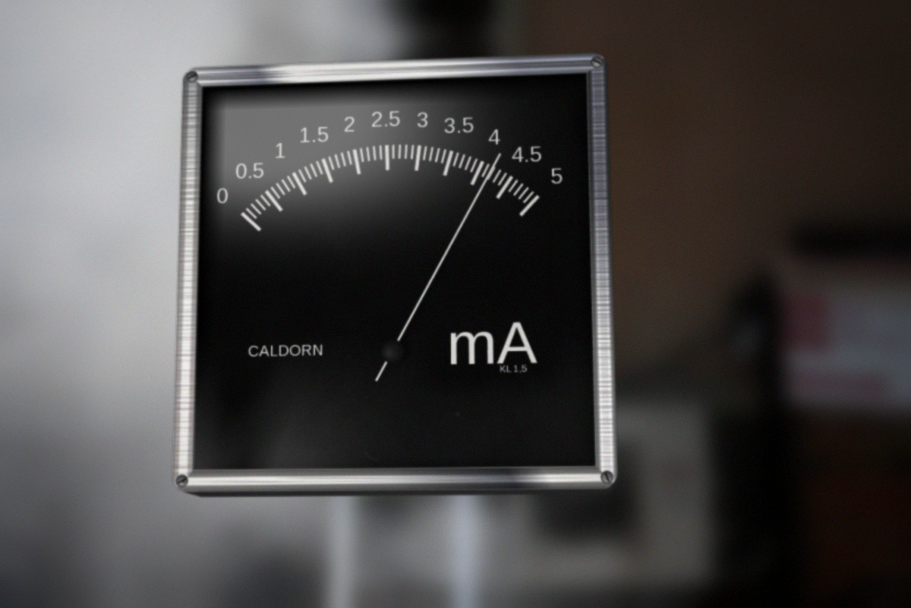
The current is 4.2 mA
